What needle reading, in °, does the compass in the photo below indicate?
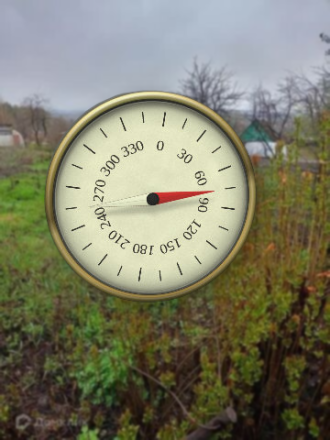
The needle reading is 75 °
